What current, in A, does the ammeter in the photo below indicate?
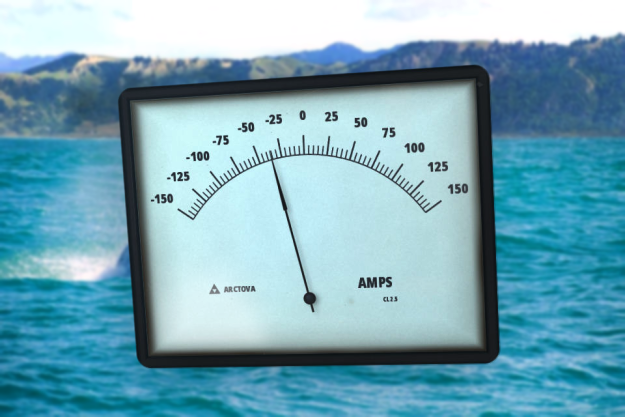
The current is -35 A
